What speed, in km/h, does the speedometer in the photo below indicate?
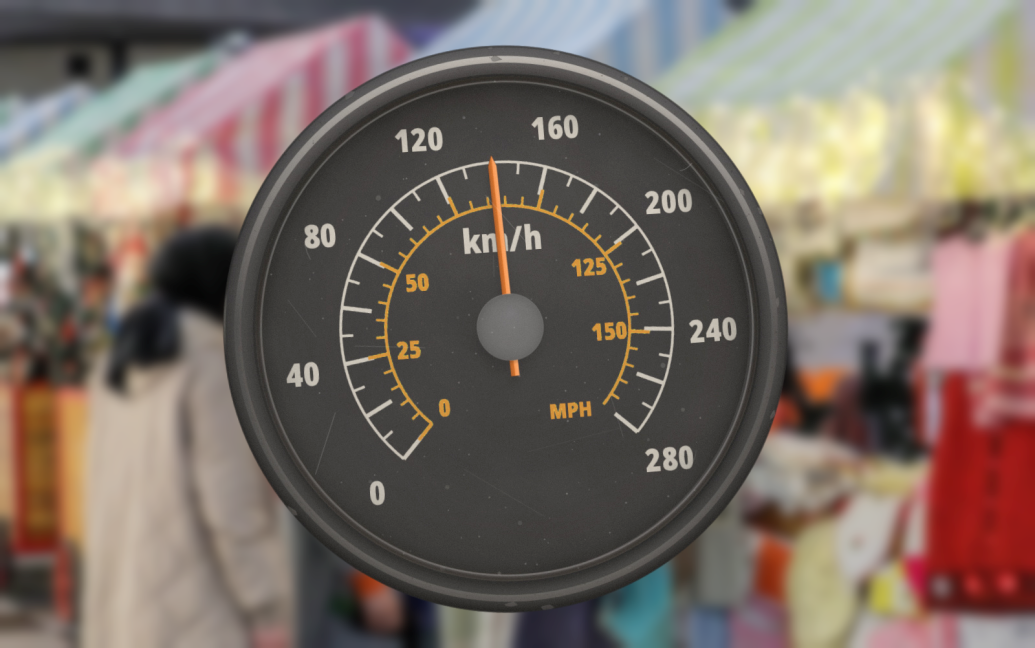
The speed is 140 km/h
